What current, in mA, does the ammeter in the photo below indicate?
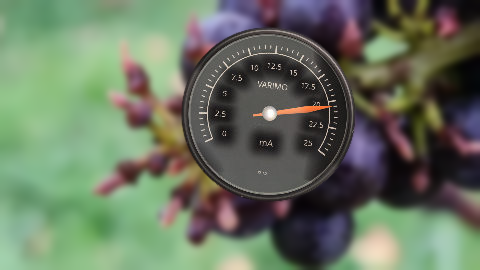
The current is 20.5 mA
